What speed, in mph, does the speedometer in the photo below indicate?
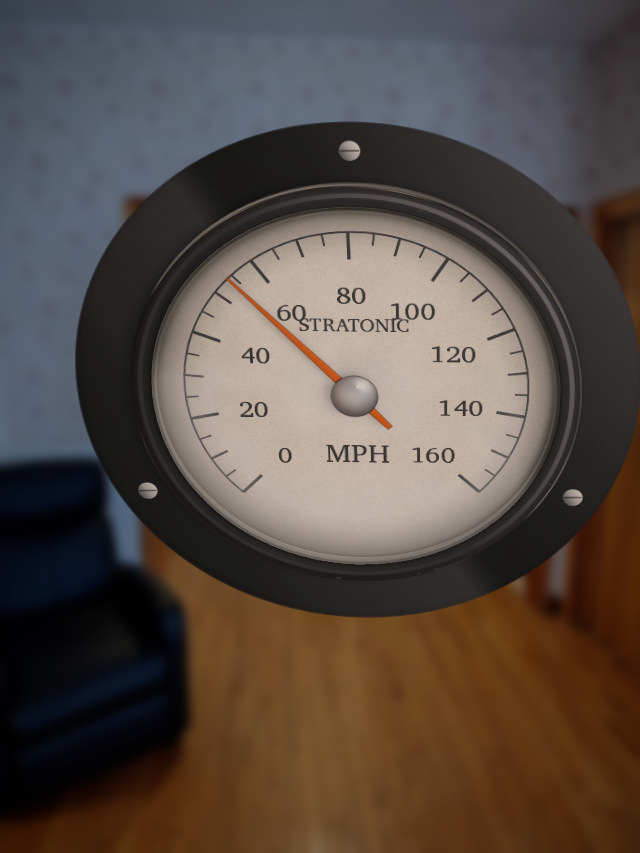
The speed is 55 mph
